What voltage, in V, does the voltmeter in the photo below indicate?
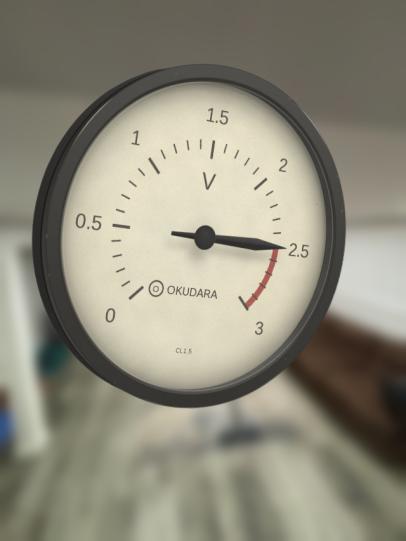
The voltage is 2.5 V
